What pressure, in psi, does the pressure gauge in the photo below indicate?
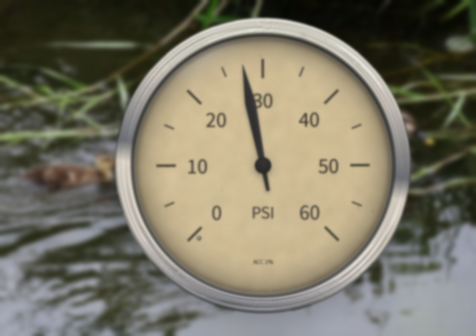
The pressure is 27.5 psi
